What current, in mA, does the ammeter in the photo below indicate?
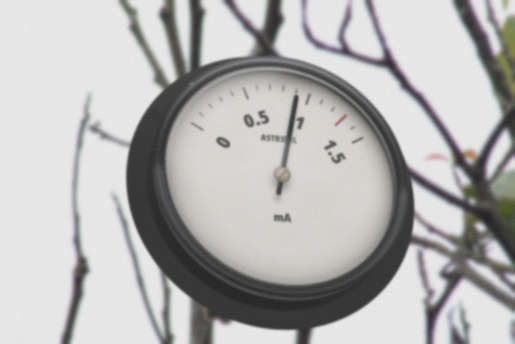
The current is 0.9 mA
